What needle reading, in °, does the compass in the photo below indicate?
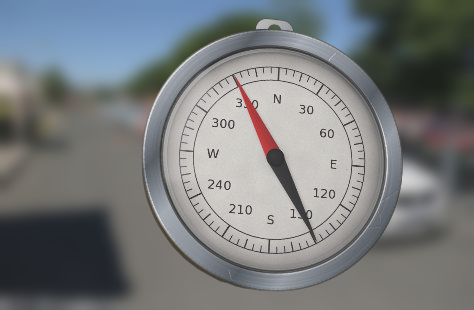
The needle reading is 330 °
